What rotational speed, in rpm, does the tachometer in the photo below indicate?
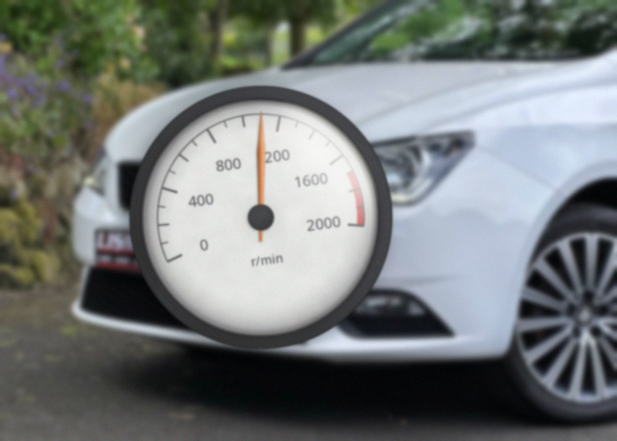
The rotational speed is 1100 rpm
